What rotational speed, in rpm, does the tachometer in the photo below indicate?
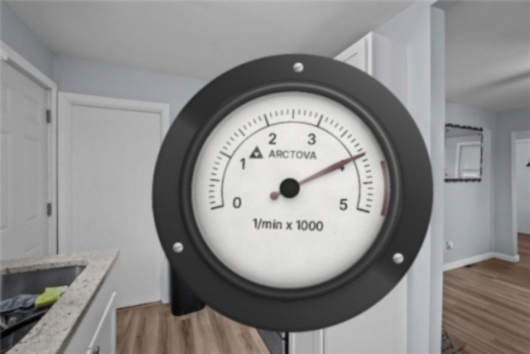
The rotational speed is 4000 rpm
